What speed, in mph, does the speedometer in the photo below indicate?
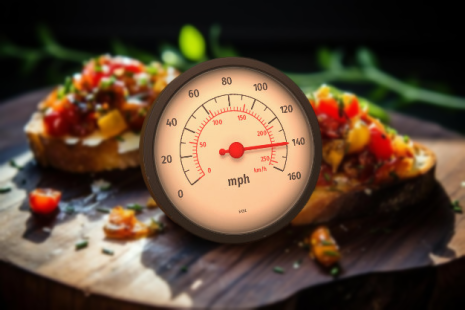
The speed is 140 mph
